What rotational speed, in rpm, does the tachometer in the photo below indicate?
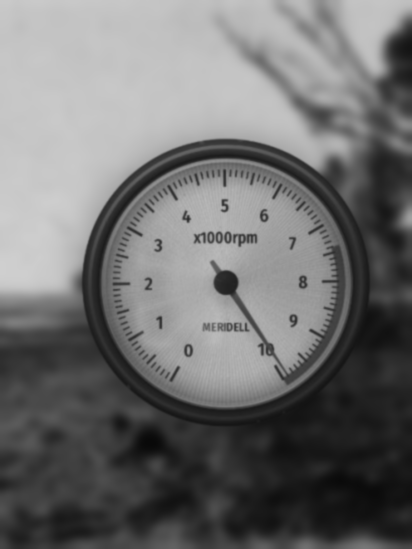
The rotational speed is 9900 rpm
